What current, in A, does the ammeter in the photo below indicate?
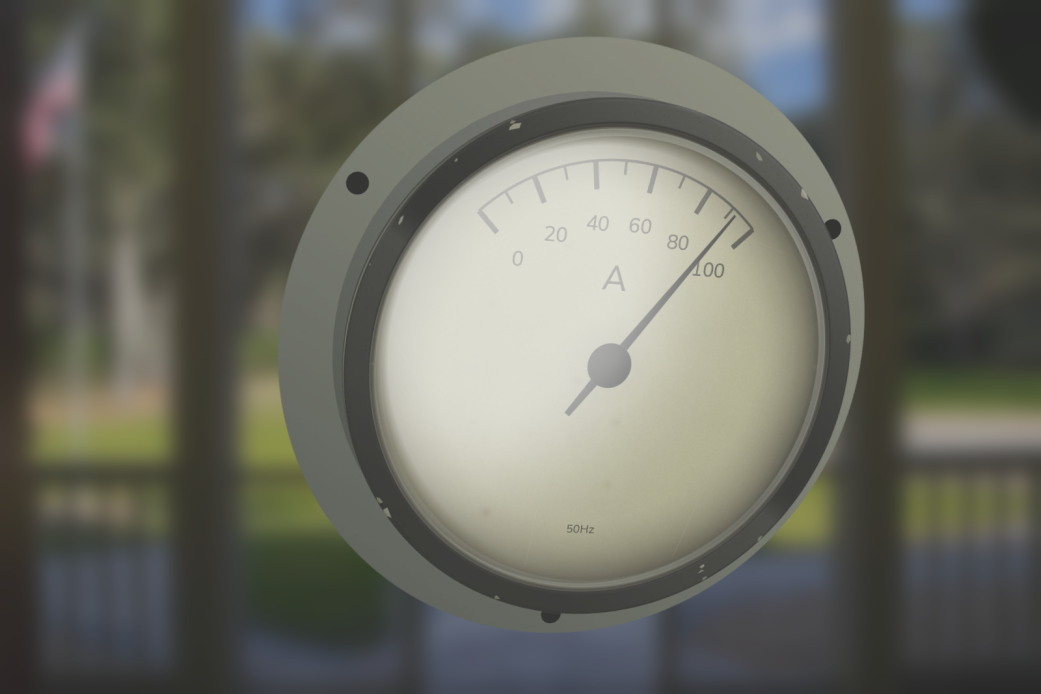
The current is 90 A
